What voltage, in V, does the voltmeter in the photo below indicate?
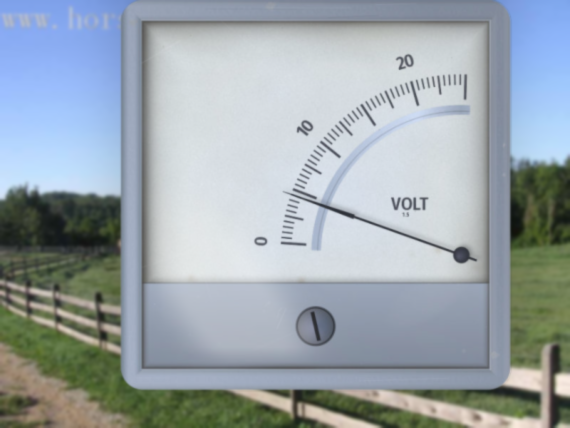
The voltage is 4.5 V
